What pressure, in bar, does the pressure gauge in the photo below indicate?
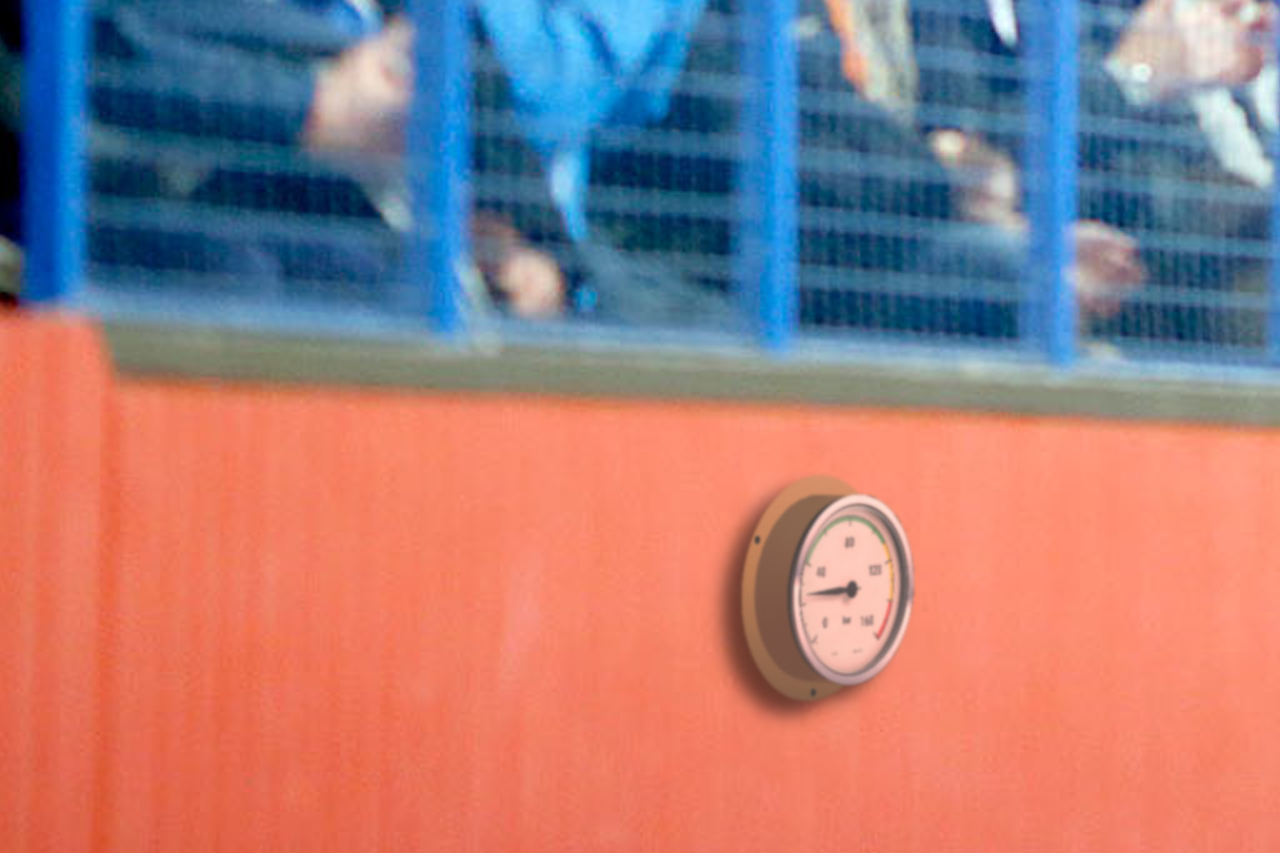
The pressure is 25 bar
